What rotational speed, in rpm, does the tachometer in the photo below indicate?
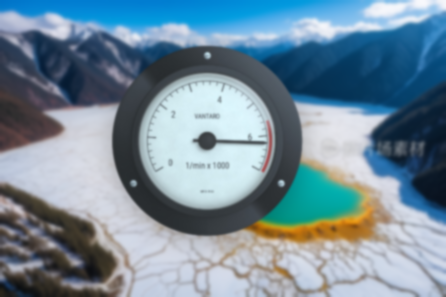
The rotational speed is 6200 rpm
